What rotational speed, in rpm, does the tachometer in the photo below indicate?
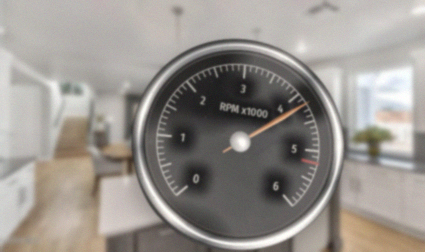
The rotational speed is 4200 rpm
